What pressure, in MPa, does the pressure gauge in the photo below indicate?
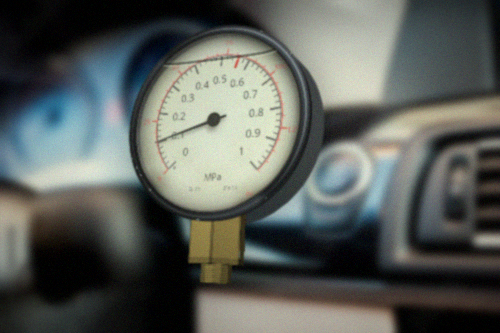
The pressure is 0.1 MPa
